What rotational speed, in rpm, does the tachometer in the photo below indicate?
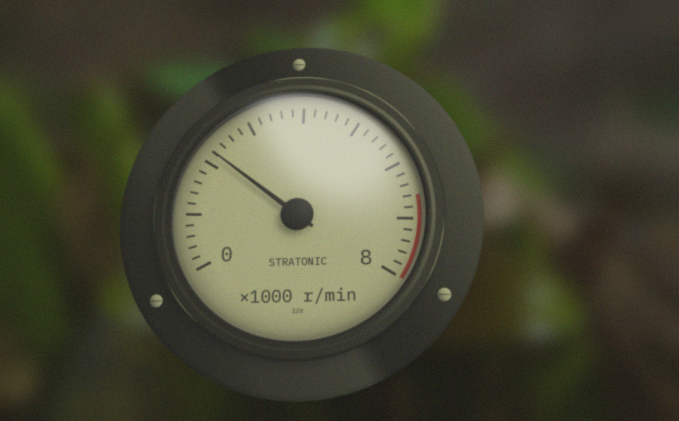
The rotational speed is 2200 rpm
